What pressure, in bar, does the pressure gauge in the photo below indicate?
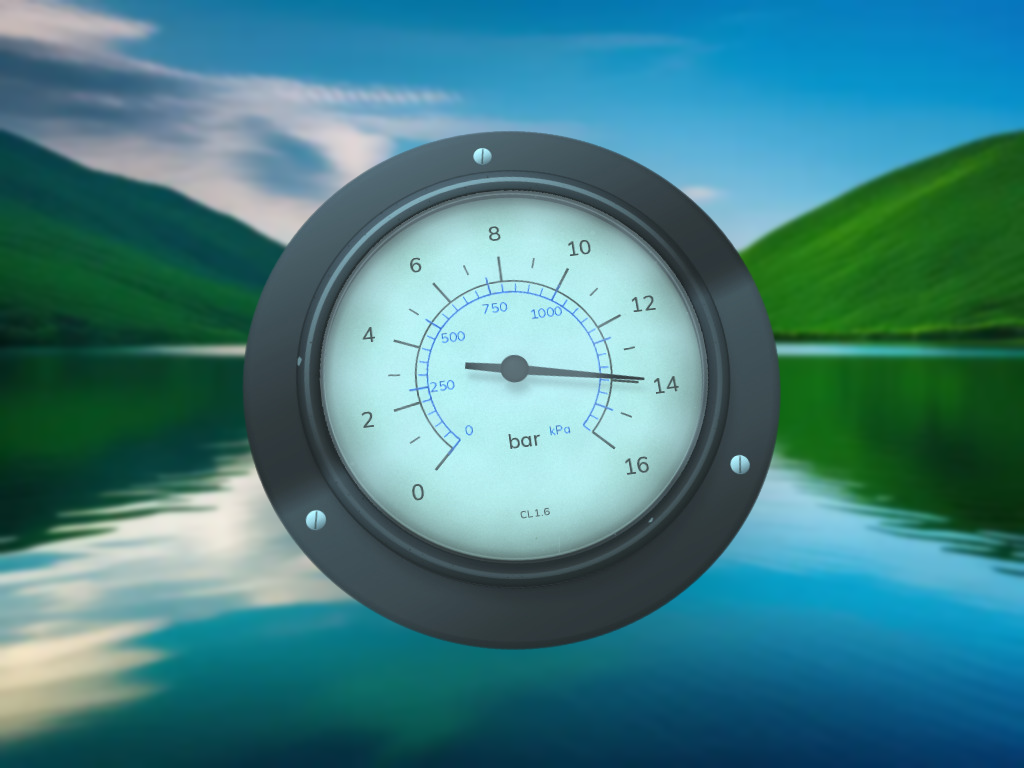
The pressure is 14 bar
